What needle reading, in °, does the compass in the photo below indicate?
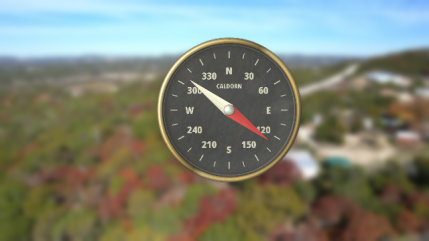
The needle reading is 127.5 °
